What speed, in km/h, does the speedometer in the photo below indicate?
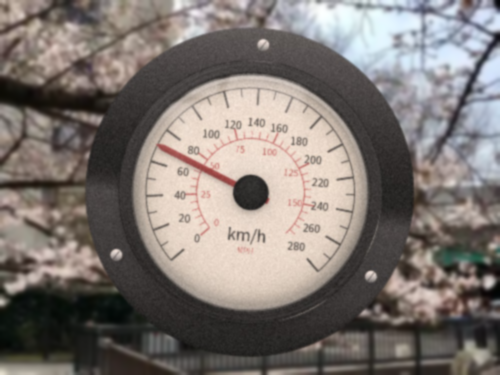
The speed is 70 km/h
